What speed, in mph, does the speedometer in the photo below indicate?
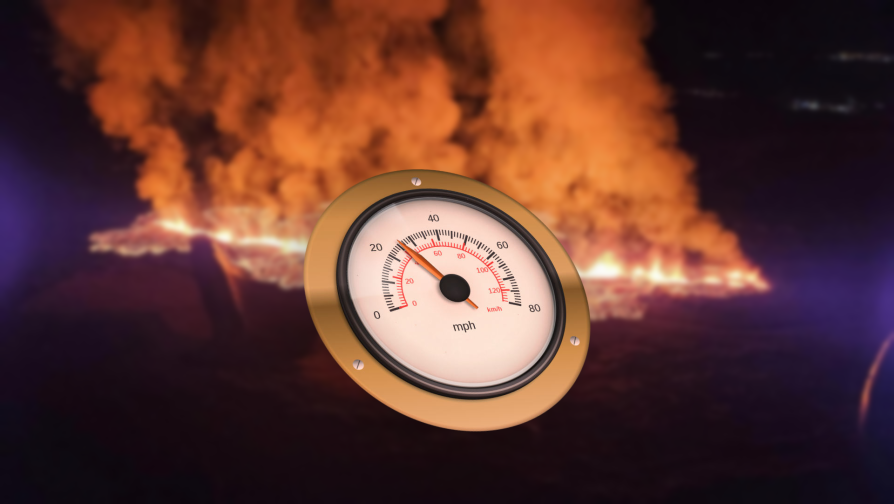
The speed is 25 mph
